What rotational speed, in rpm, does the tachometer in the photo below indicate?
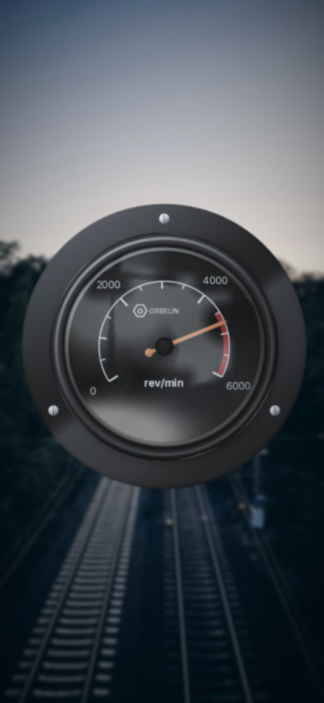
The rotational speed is 4750 rpm
